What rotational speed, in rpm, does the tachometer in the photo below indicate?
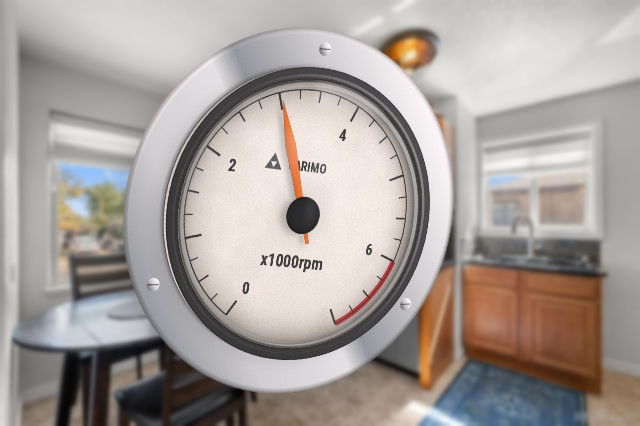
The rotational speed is 3000 rpm
